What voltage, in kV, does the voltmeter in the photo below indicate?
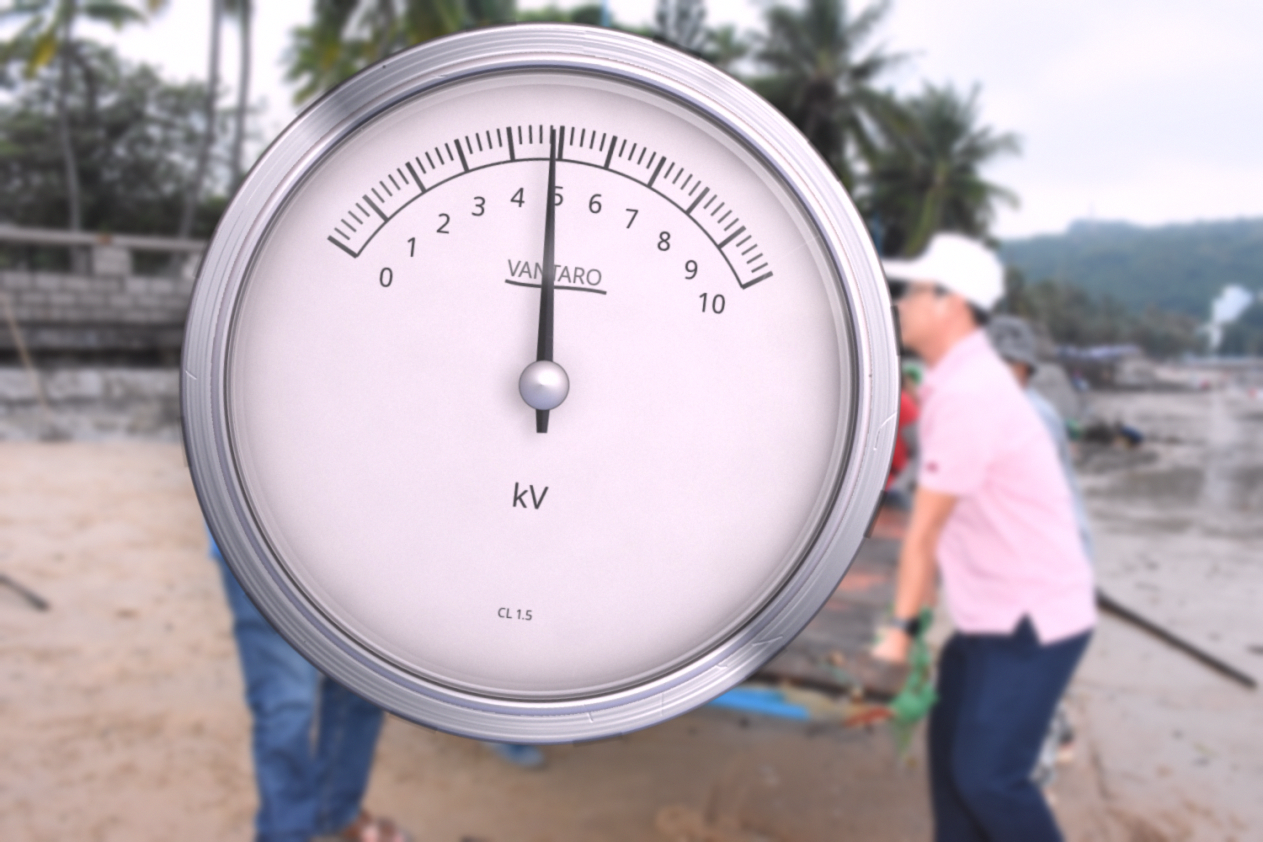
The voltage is 4.8 kV
